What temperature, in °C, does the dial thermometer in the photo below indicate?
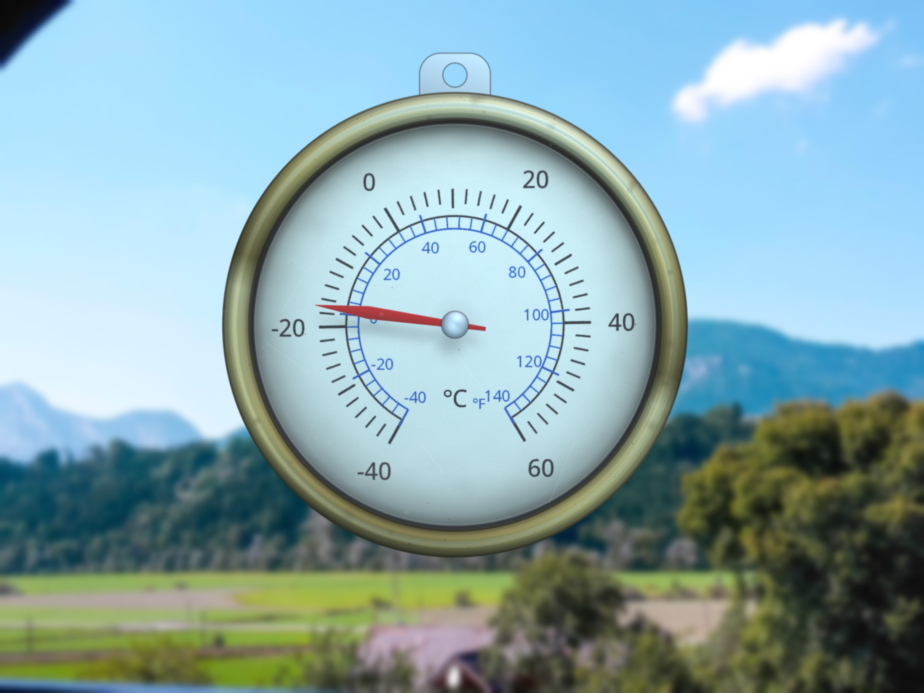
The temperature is -17 °C
